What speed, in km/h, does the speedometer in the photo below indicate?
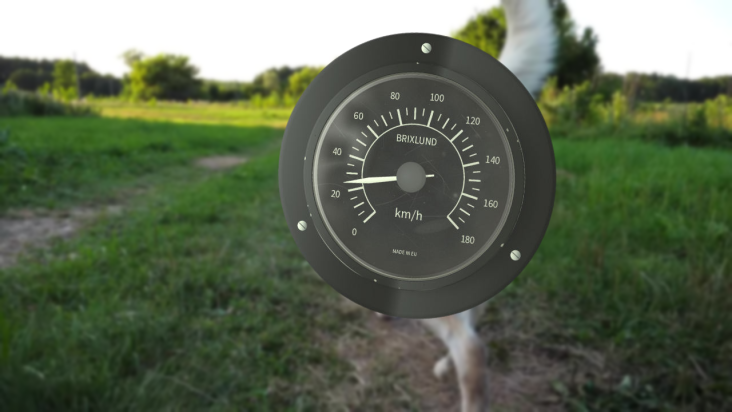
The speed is 25 km/h
